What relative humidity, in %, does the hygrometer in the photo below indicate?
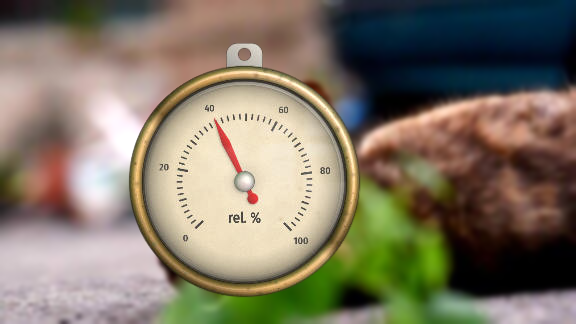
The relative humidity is 40 %
